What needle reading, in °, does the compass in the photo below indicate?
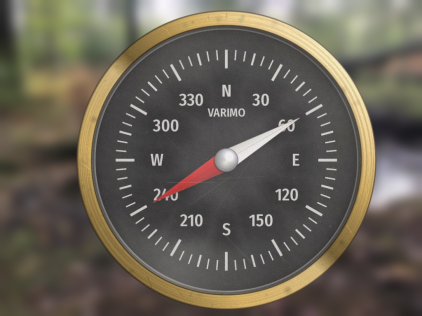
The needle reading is 240 °
